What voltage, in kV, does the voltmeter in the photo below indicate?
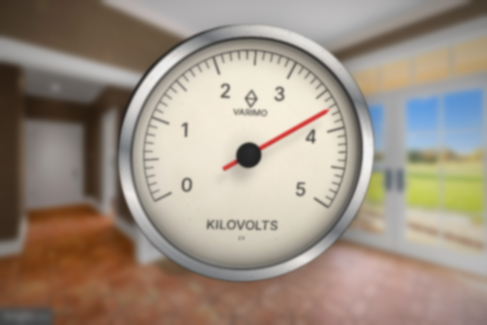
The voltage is 3.7 kV
